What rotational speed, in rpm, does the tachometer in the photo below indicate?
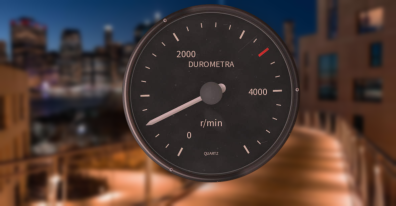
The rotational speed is 600 rpm
